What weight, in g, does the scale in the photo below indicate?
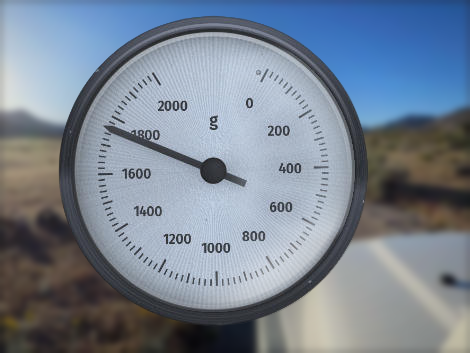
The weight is 1760 g
